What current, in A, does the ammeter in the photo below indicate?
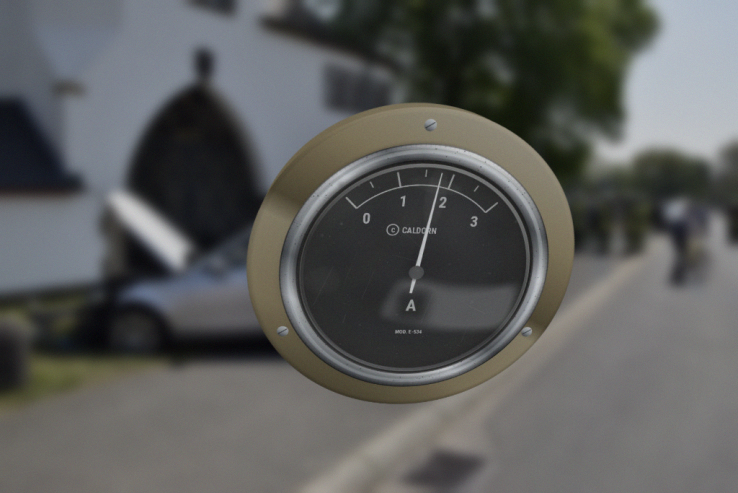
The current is 1.75 A
